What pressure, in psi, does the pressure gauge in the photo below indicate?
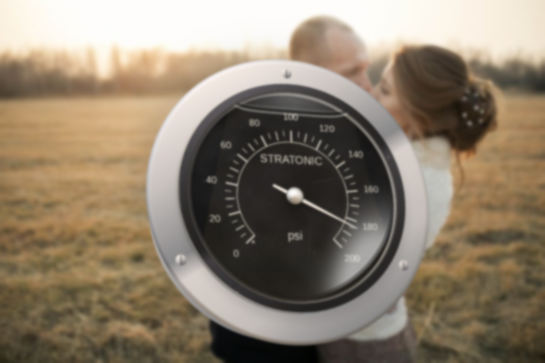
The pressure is 185 psi
